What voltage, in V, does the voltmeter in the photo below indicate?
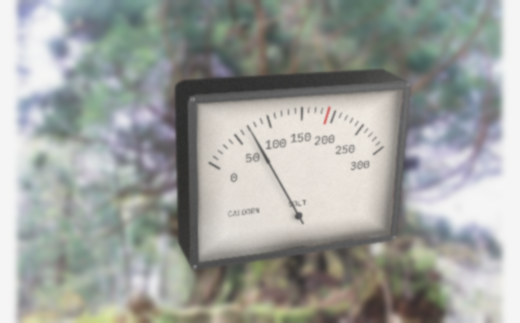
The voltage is 70 V
